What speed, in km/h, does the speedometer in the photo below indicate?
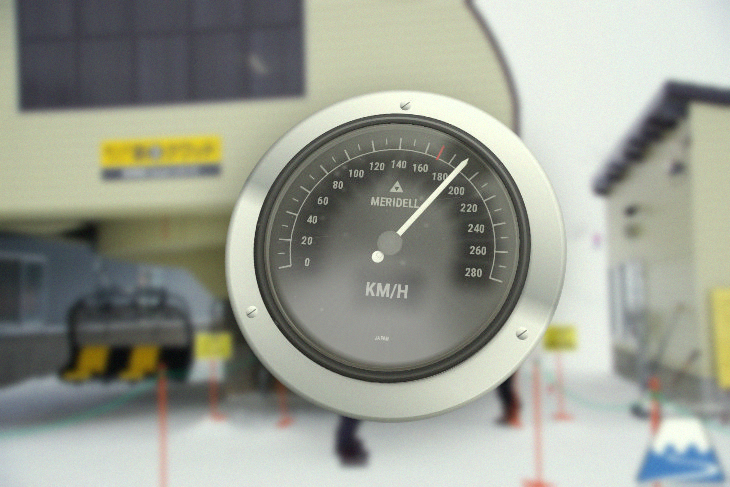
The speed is 190 km/h
